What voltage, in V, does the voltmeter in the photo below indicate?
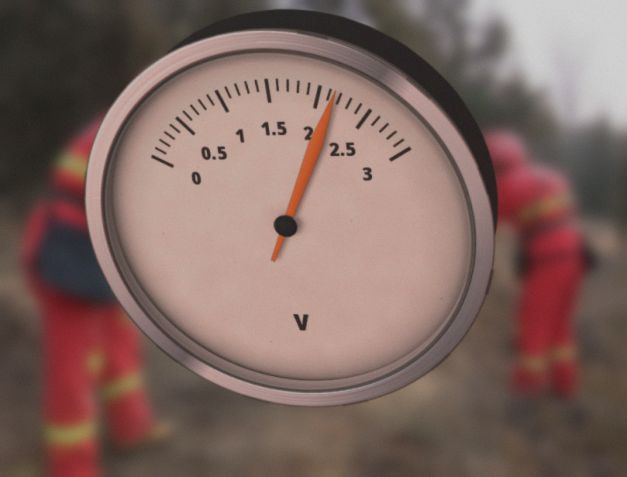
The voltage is 2.15 V
